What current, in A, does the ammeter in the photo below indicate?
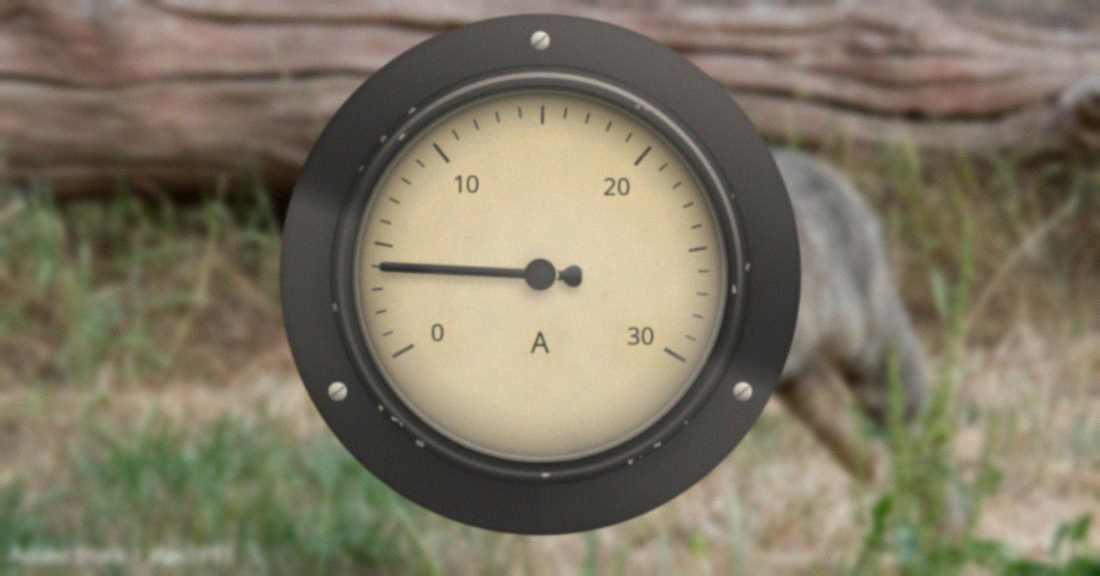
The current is 4 A
